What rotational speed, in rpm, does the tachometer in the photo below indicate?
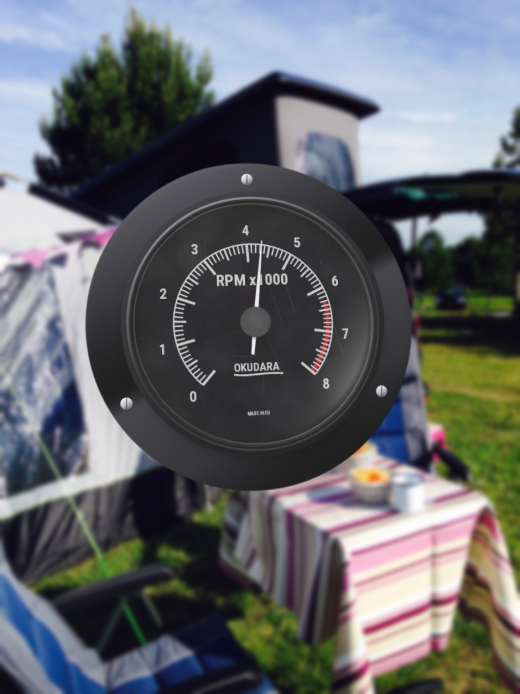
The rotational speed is 4300 rpm
